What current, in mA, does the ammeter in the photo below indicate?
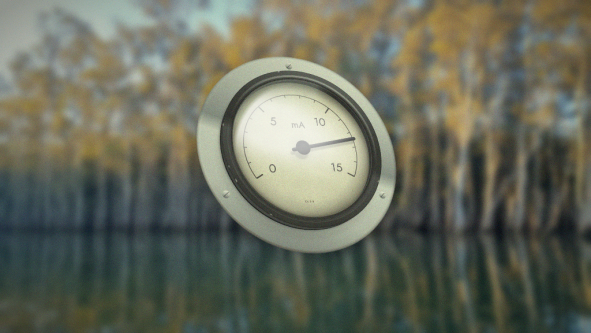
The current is 12.5 mA
